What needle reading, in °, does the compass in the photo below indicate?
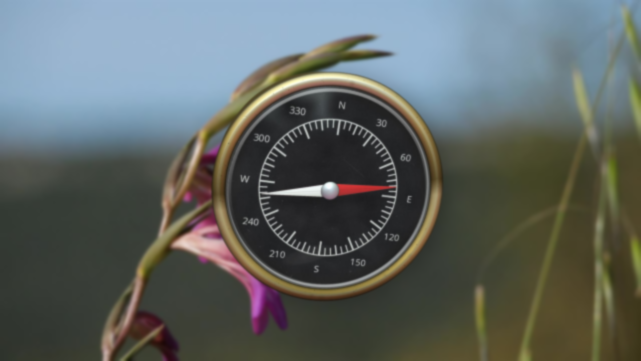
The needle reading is 80 °
